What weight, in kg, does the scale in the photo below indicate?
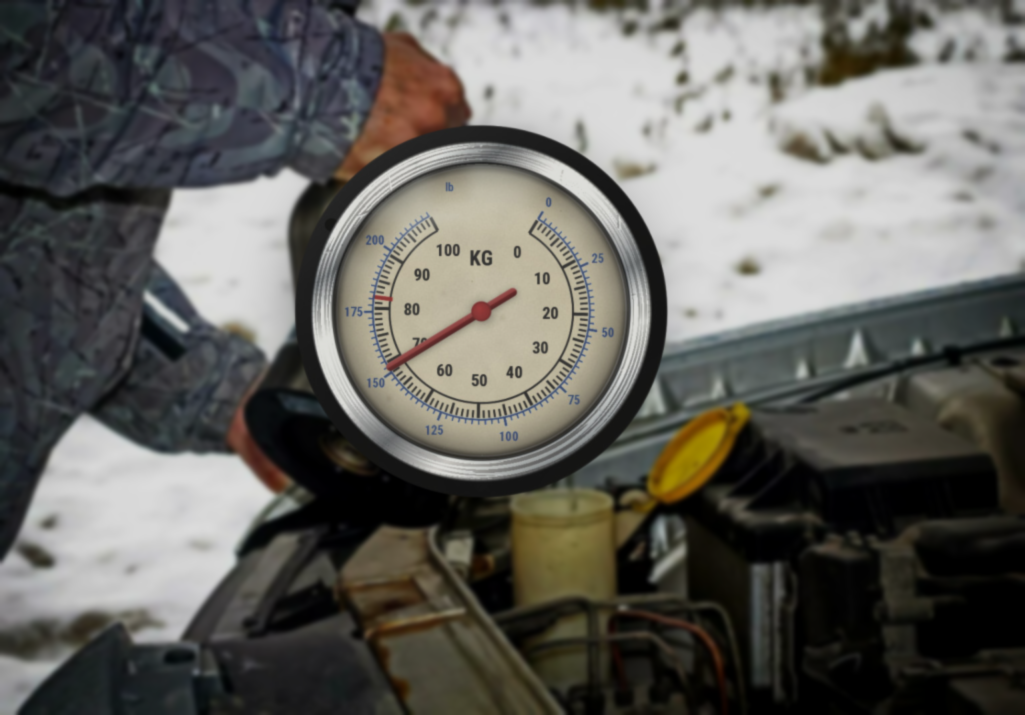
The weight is 69 kg
